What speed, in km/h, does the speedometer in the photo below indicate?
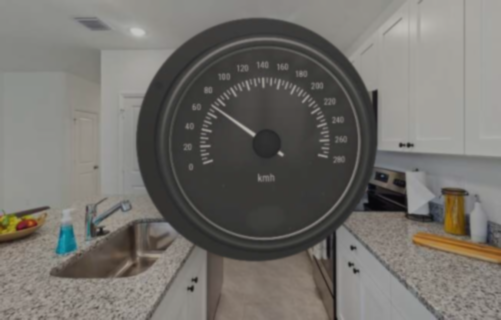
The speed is 70 km/h
